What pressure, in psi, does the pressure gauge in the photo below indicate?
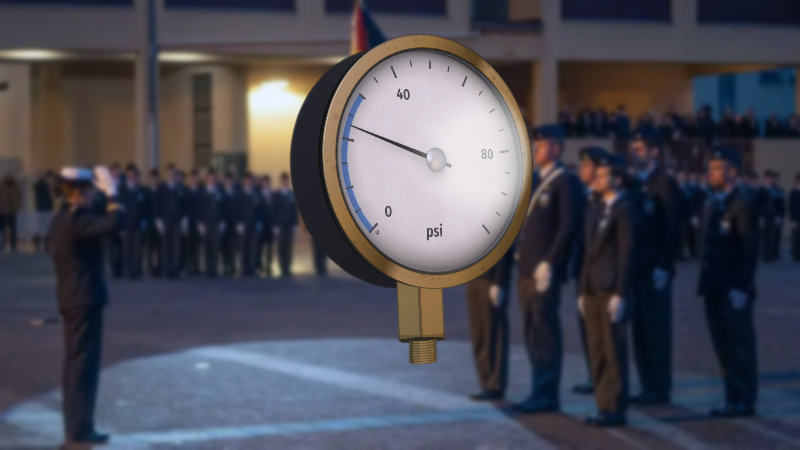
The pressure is 22.5 psi
